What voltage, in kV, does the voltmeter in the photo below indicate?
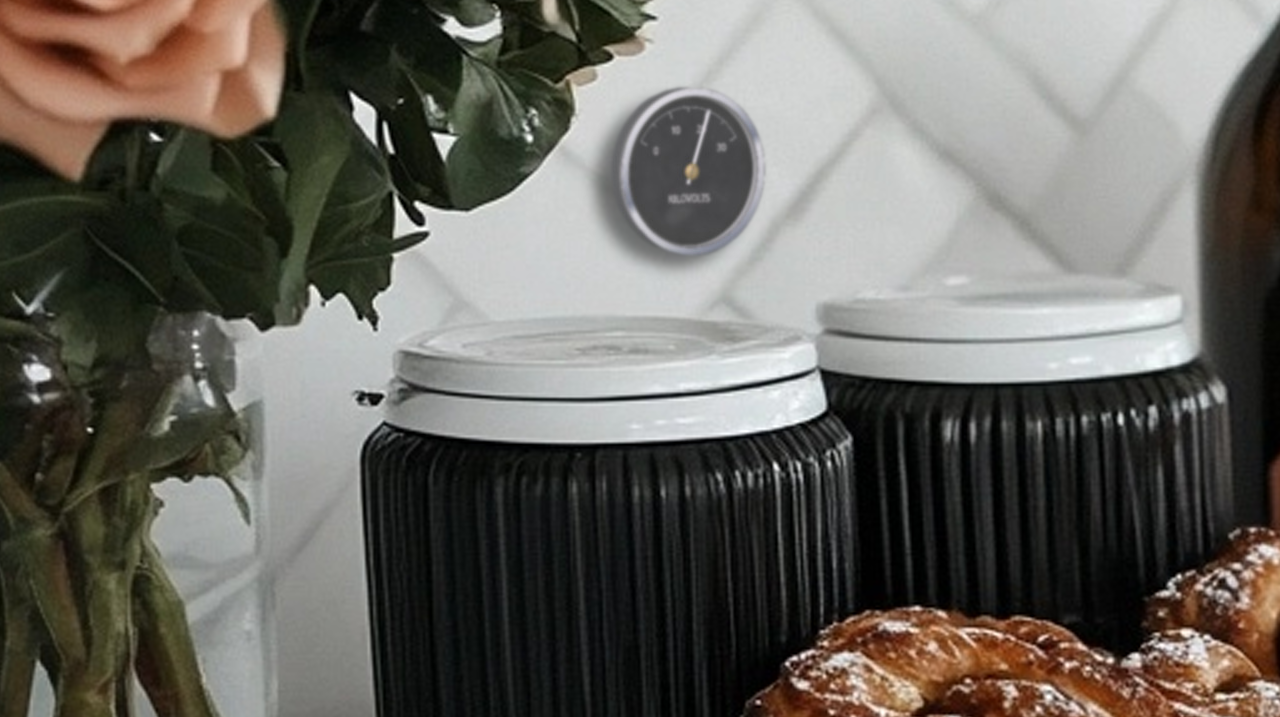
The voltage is 20 kV
